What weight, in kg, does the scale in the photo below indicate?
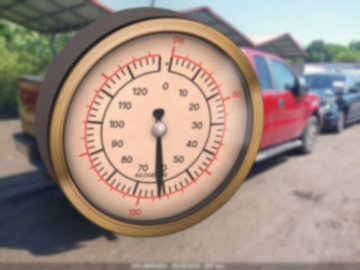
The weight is 62 kg
